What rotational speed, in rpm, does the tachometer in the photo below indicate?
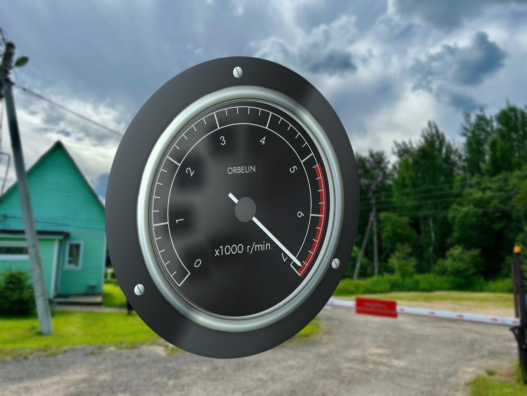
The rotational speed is 6900 rpm
